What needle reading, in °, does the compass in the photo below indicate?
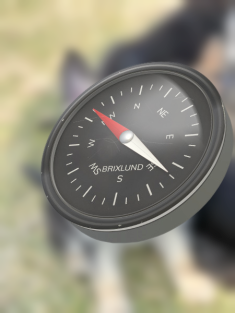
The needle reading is 310 °
